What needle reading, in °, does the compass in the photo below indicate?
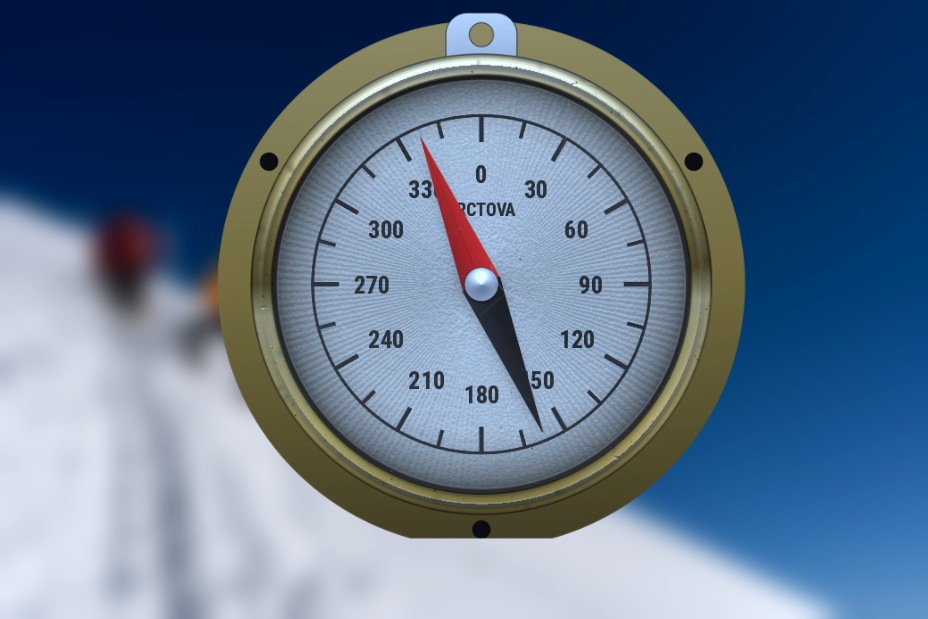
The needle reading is 337.5 °
